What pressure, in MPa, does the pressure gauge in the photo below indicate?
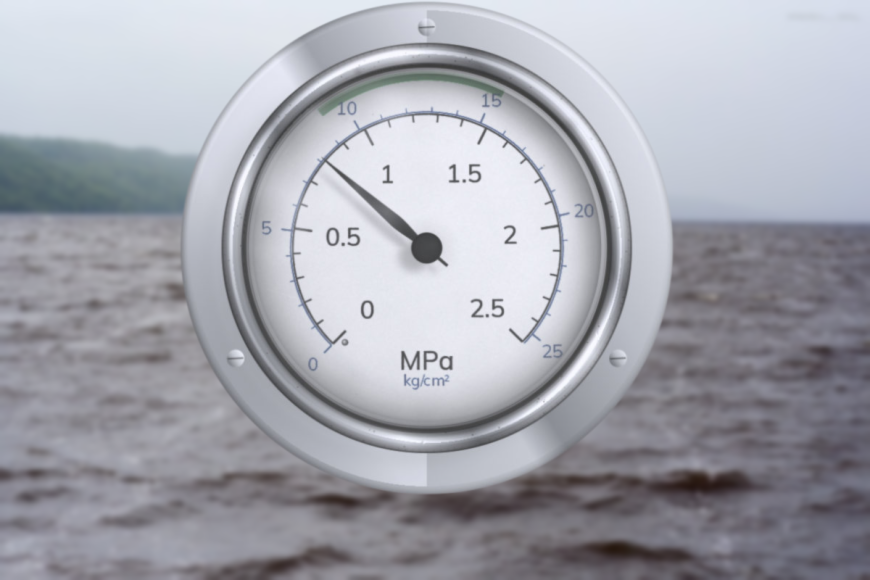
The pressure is 0.8 MPa
